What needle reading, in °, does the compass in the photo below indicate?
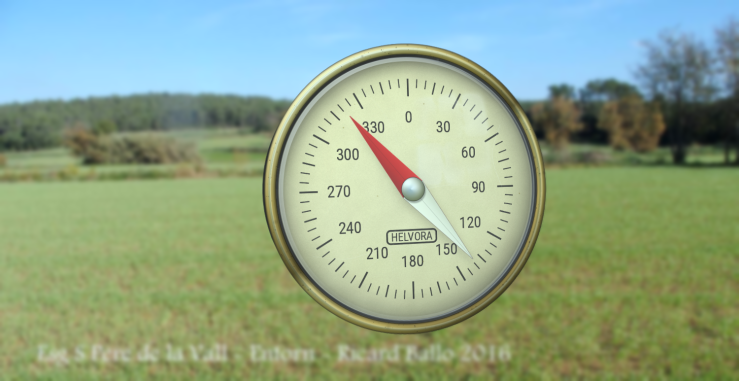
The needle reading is 320 °
